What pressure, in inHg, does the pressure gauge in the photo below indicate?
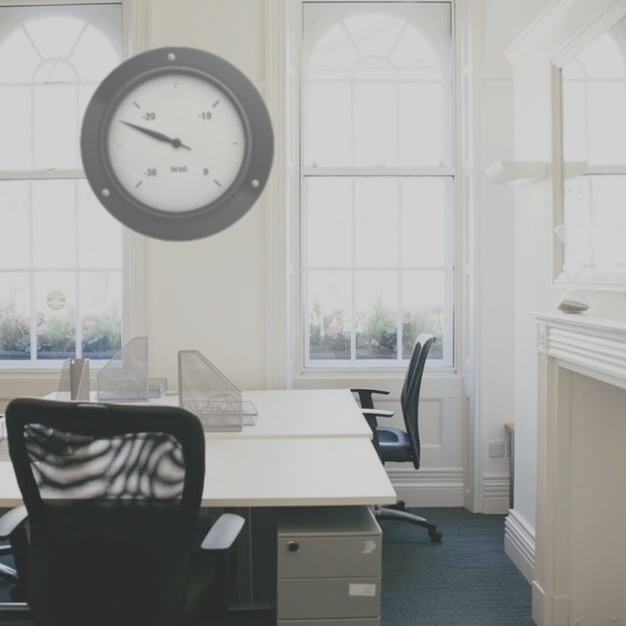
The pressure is -22.5 inHg
